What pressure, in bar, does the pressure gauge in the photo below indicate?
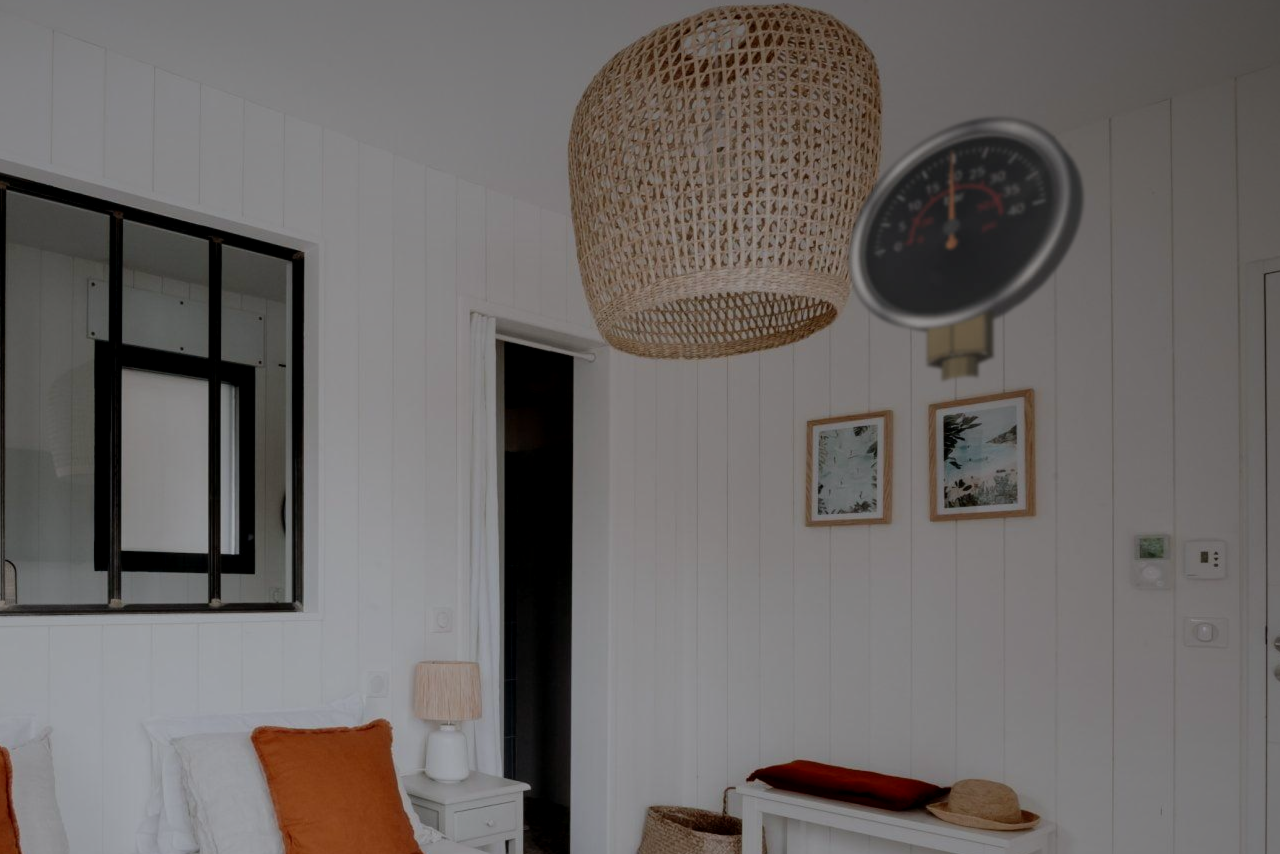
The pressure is 20 bar
